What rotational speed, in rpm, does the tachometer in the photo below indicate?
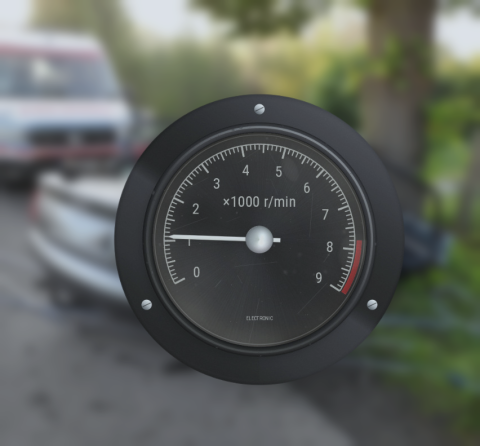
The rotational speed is 1100 rpm
